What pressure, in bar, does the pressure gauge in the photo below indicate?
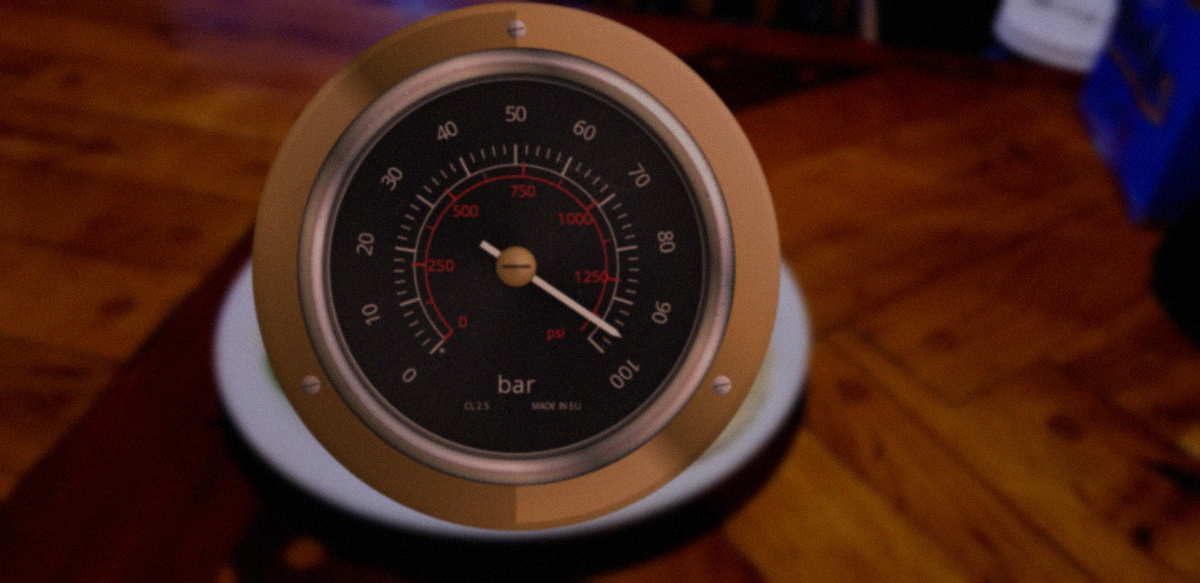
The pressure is 96 bar
